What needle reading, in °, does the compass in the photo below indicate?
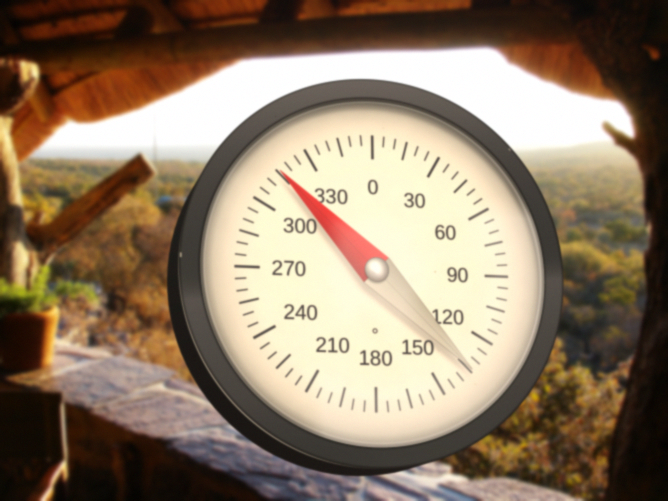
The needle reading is 315 °
